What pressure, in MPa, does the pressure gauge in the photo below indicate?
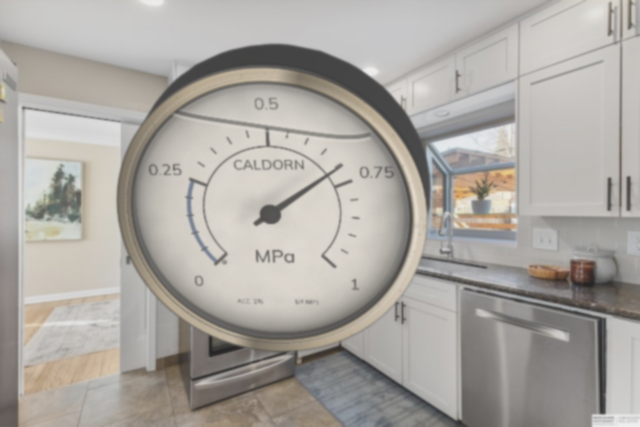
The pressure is 0.7 MPa
